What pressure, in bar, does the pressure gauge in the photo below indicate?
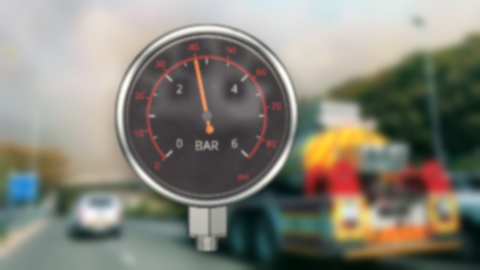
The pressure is 2.75 bar
